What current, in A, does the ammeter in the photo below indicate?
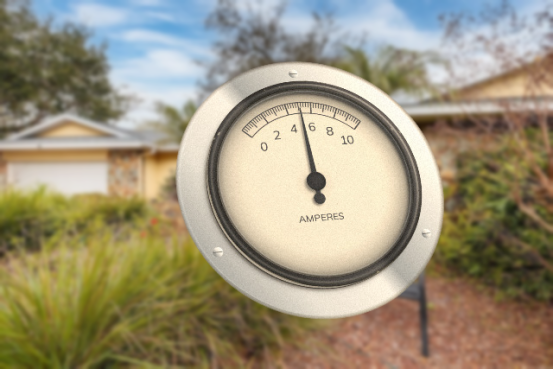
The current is 5 A
